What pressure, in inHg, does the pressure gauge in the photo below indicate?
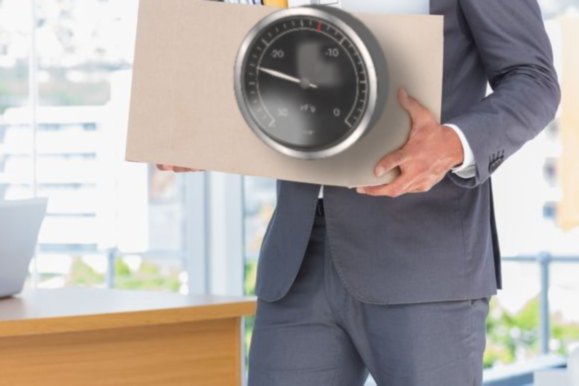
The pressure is -23 inHg
